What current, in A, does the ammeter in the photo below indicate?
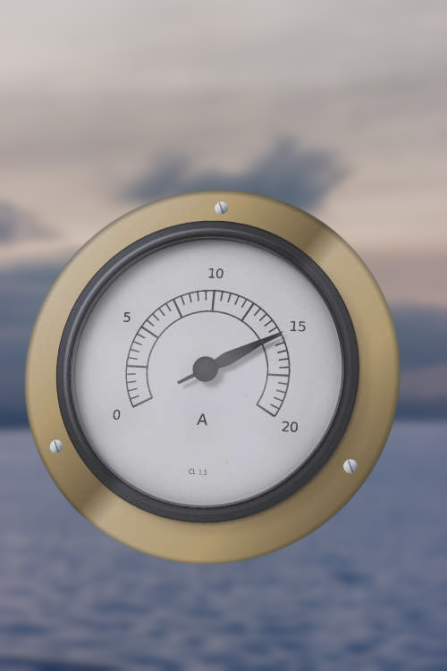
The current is 15 A
